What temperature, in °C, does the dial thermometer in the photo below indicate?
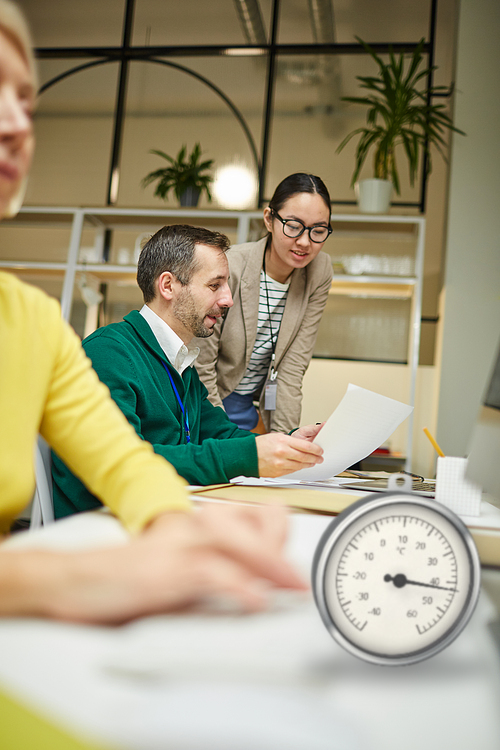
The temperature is 42 °C
